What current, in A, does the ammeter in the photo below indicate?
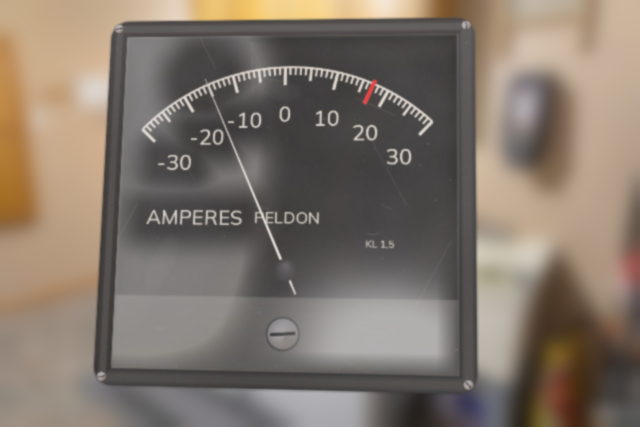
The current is -15 A
